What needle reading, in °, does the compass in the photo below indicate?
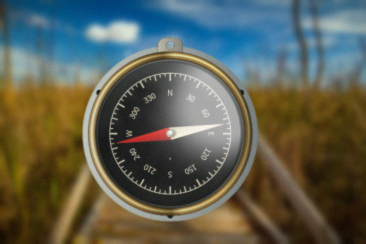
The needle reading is 260 °
